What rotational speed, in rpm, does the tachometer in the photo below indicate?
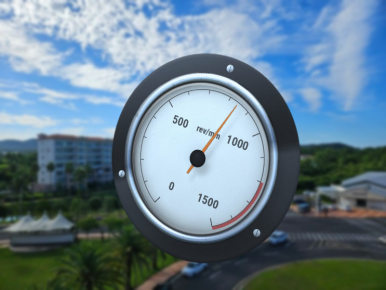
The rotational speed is 850 rpm
